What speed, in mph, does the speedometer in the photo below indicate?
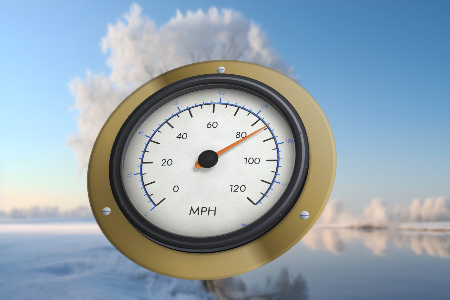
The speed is 85 mph
